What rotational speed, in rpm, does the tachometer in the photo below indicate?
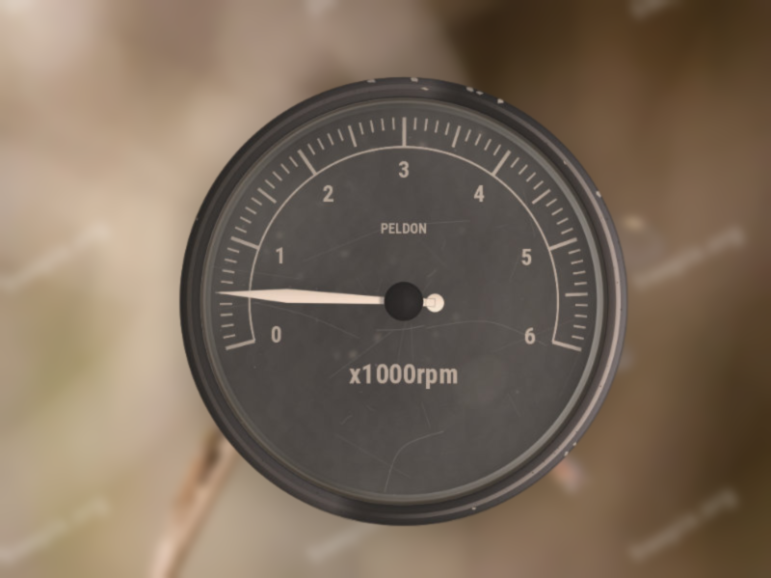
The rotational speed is 500 rpm
